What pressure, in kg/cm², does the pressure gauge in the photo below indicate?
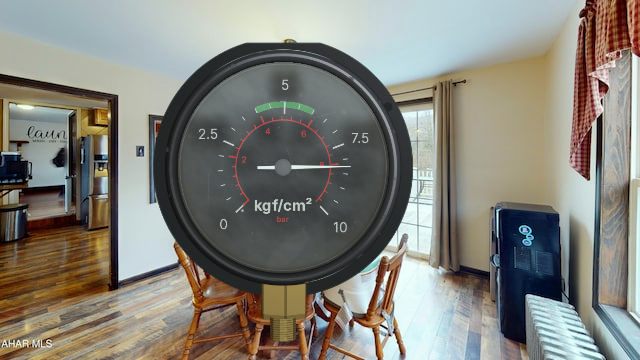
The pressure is 8.25 kg/cm²
